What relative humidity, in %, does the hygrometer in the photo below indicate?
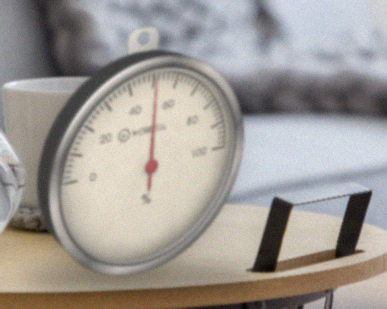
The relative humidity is 50 %
